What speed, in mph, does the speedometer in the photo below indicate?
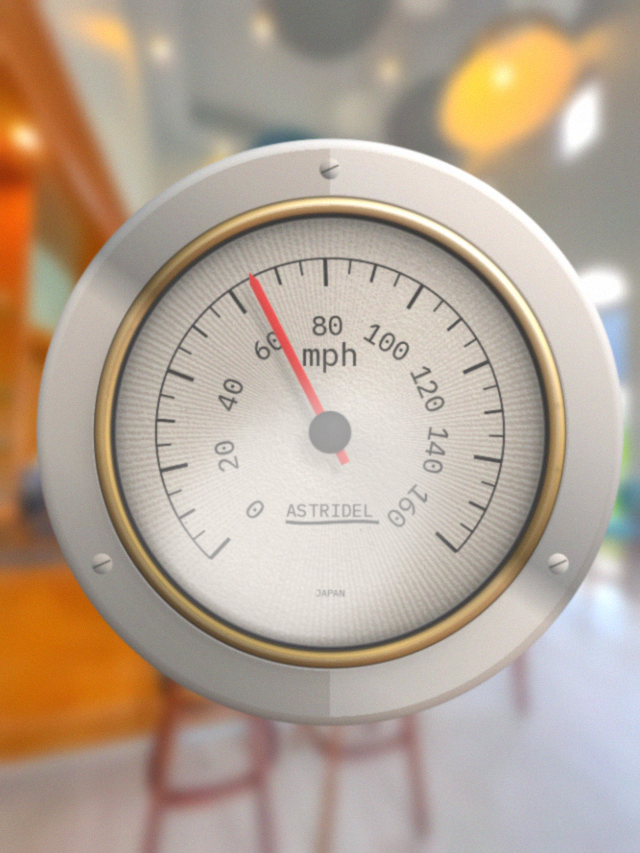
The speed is 65 mph
